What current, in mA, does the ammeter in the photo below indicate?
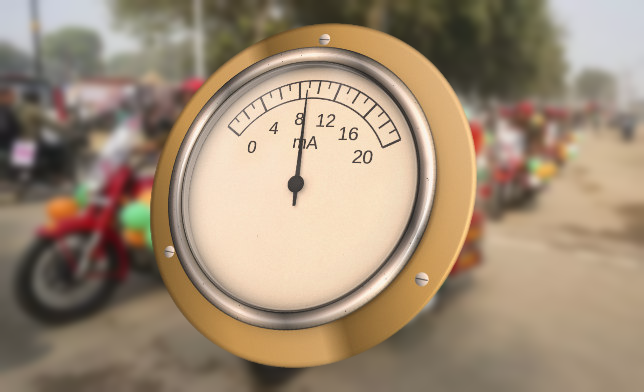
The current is 9 mA
